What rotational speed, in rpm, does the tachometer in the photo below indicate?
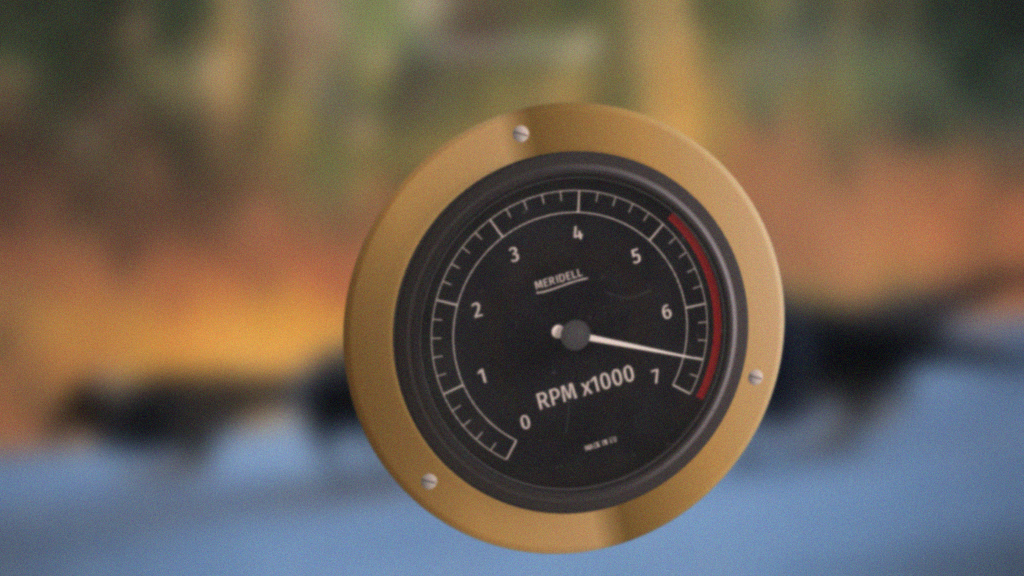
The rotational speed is 6600 rpm
